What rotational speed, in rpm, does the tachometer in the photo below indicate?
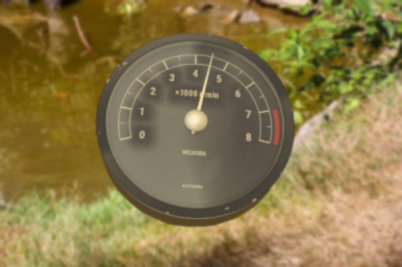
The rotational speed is 4500 rpm
